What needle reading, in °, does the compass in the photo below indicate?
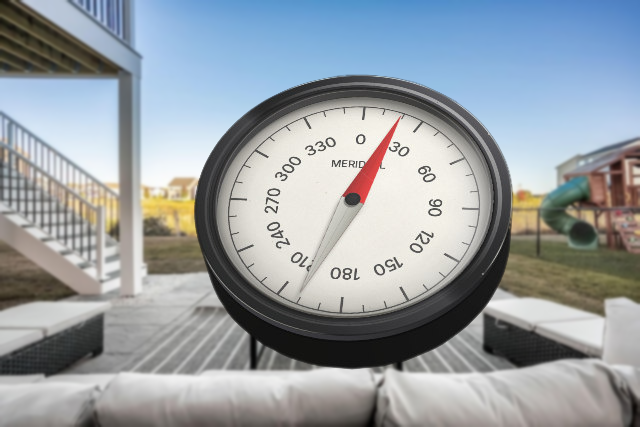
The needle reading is 20 °
